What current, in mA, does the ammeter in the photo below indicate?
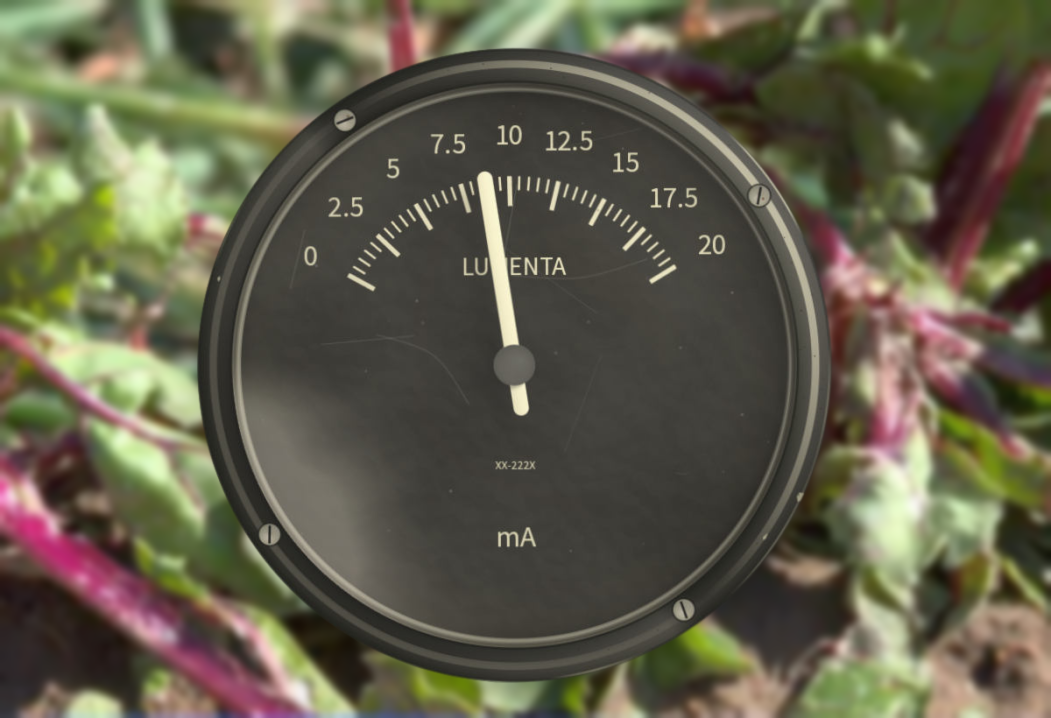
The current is 8.75 mA
